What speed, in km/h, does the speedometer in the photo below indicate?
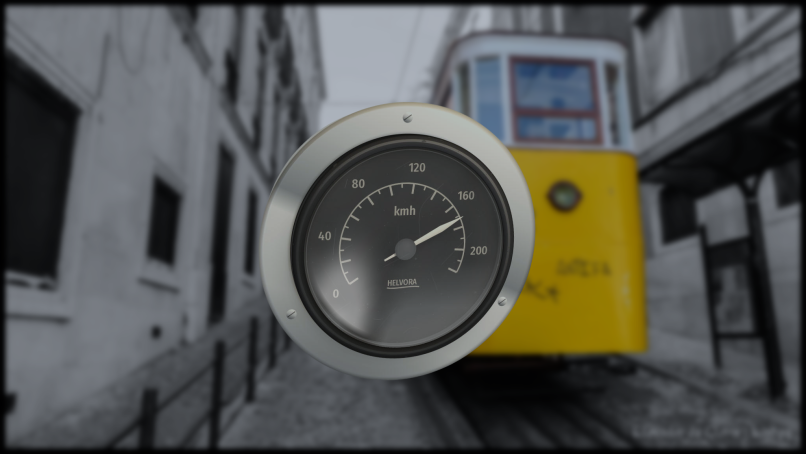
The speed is 170 km/h
